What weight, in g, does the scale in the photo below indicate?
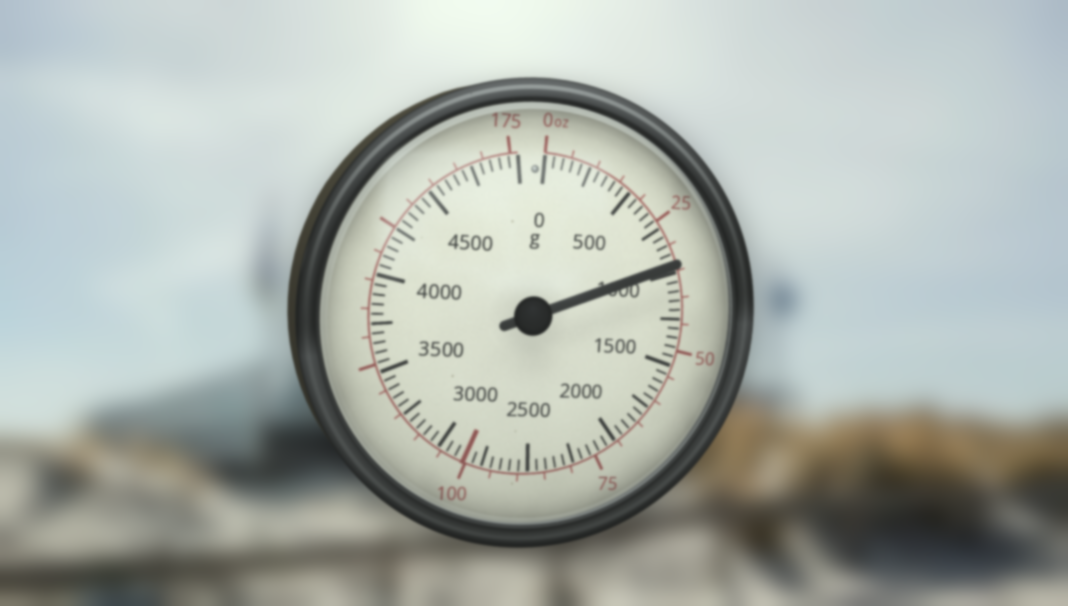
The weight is 950 g
